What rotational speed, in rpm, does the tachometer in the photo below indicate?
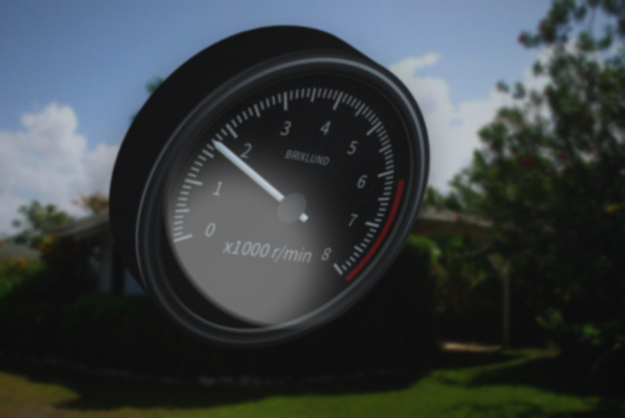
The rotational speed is 1700 rpm
